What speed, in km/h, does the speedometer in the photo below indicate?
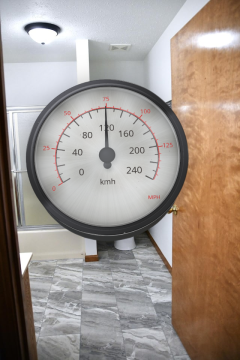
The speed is 120 km/h
